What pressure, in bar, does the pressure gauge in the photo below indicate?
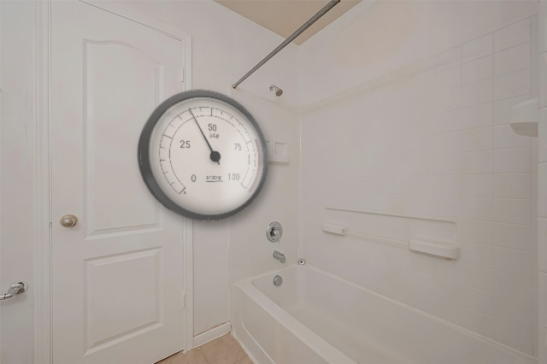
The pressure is 40 bar
